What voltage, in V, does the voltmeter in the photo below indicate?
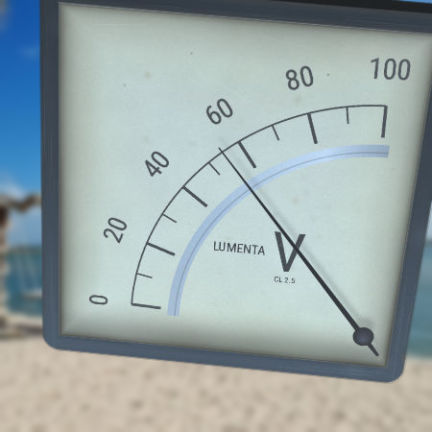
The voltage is 55 V
